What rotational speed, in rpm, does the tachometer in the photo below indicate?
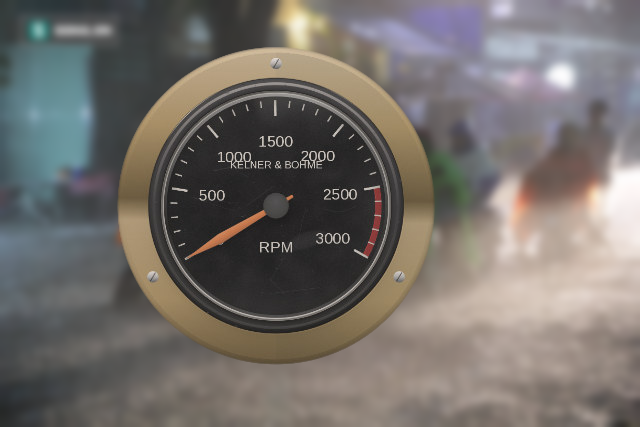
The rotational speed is 0 rpm
